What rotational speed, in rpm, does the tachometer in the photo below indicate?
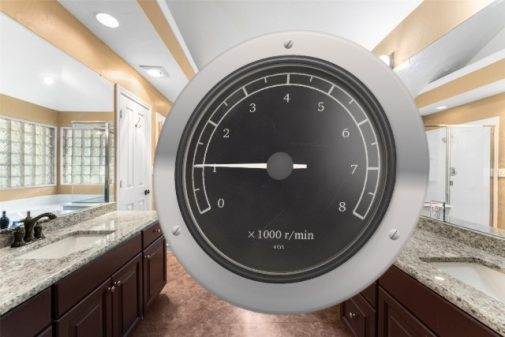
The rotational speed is 1000 rpm
